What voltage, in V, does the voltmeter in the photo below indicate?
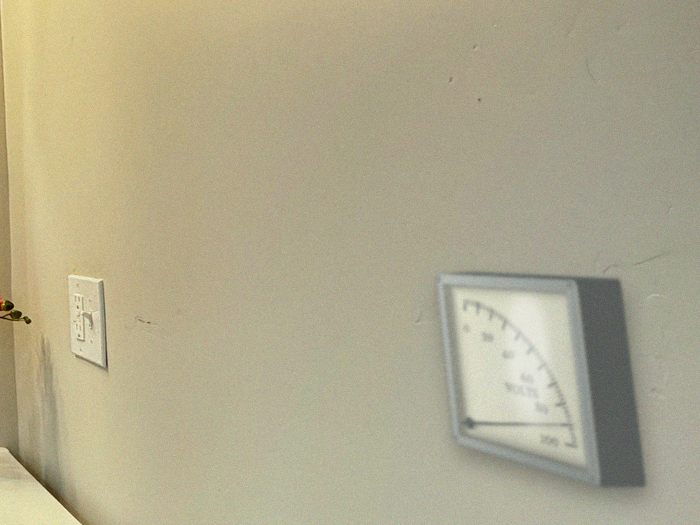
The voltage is 90 V
